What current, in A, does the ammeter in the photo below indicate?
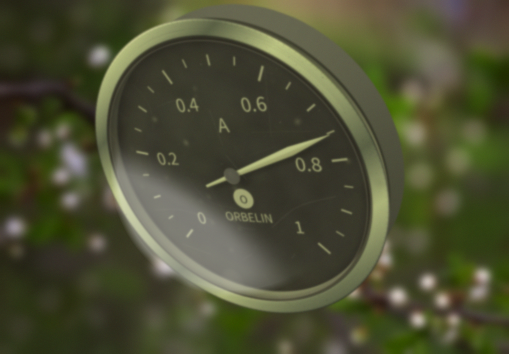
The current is 0.75 A
